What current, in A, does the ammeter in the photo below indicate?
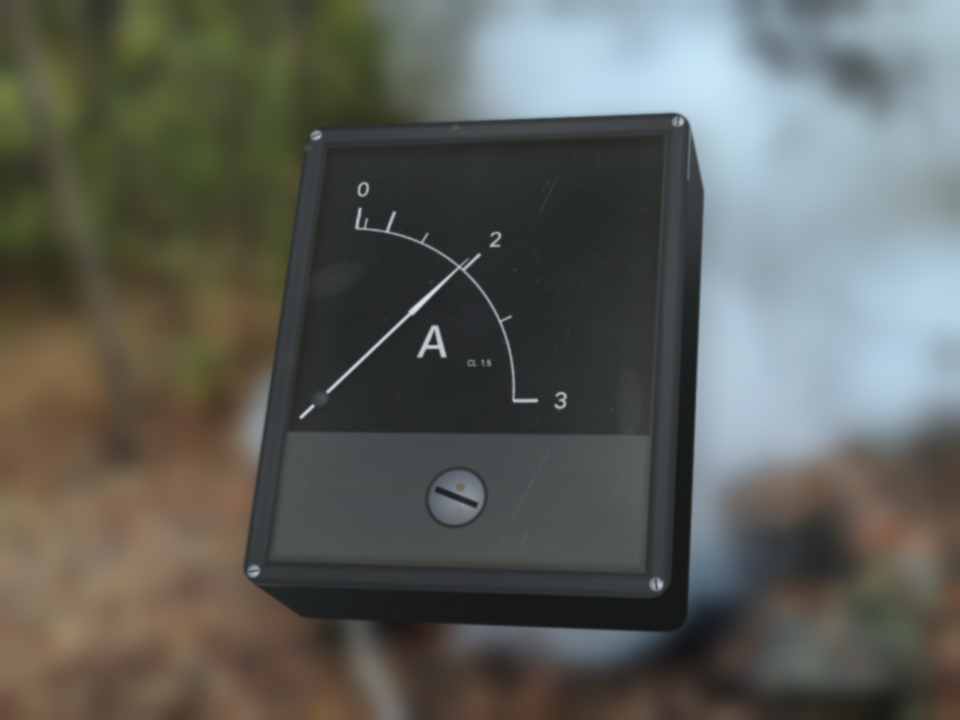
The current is 2 A
